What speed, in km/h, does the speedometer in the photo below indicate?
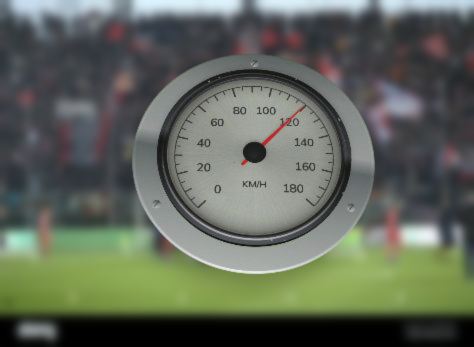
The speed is 120 km/h
